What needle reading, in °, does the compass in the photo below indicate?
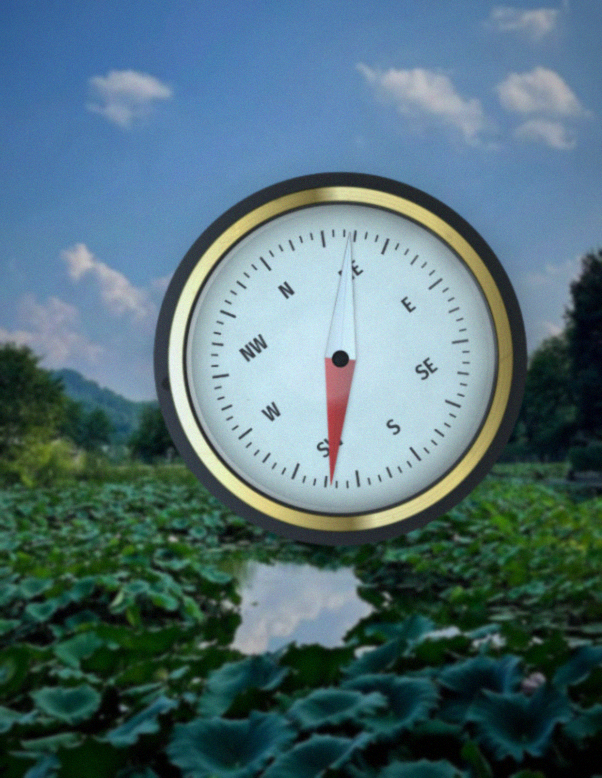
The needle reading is 222.5 °
